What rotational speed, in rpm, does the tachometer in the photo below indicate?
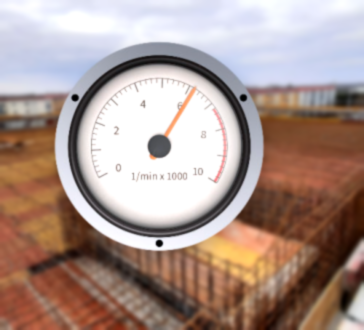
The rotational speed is 6200 rpm
